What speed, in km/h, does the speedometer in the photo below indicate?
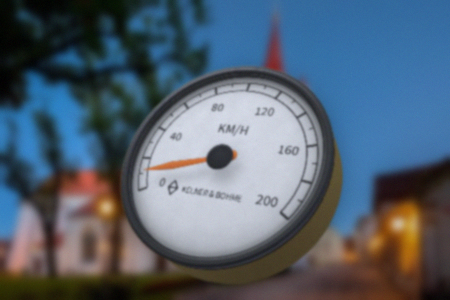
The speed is 10 km/h
